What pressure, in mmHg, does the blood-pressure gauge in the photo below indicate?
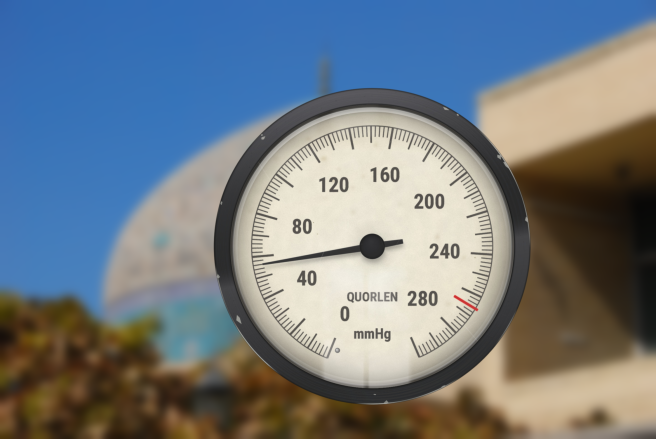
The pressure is 56 mmHg
